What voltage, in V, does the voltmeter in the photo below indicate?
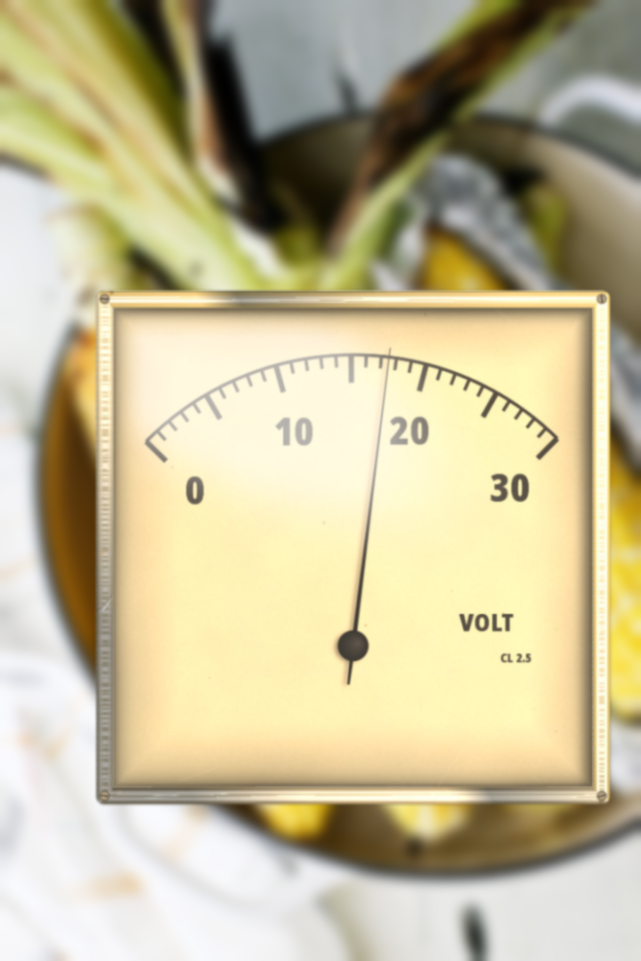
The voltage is 17.5 V
